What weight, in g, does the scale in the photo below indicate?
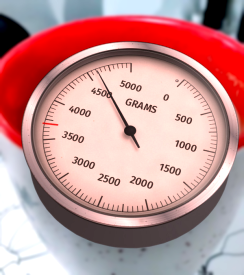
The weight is 4600 g
